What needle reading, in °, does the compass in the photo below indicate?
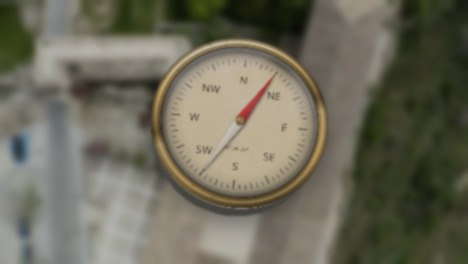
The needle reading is 30 °
